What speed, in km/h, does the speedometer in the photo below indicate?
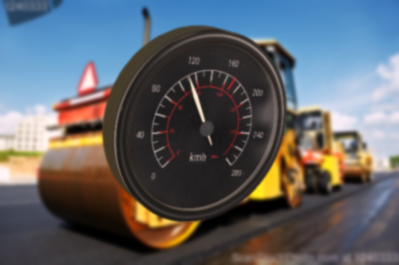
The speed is 110 km/h
